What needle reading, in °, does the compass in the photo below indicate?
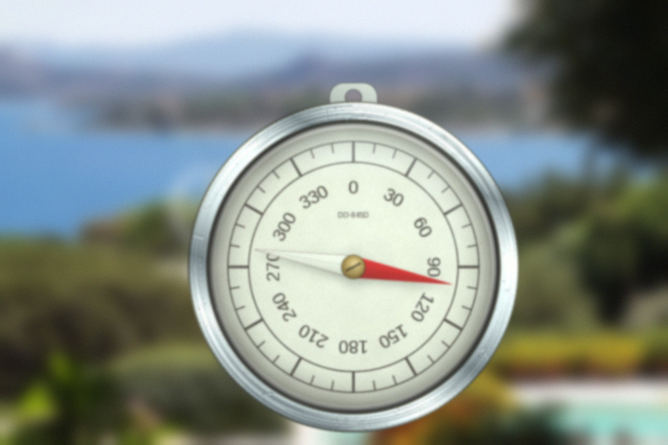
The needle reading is 100 °
